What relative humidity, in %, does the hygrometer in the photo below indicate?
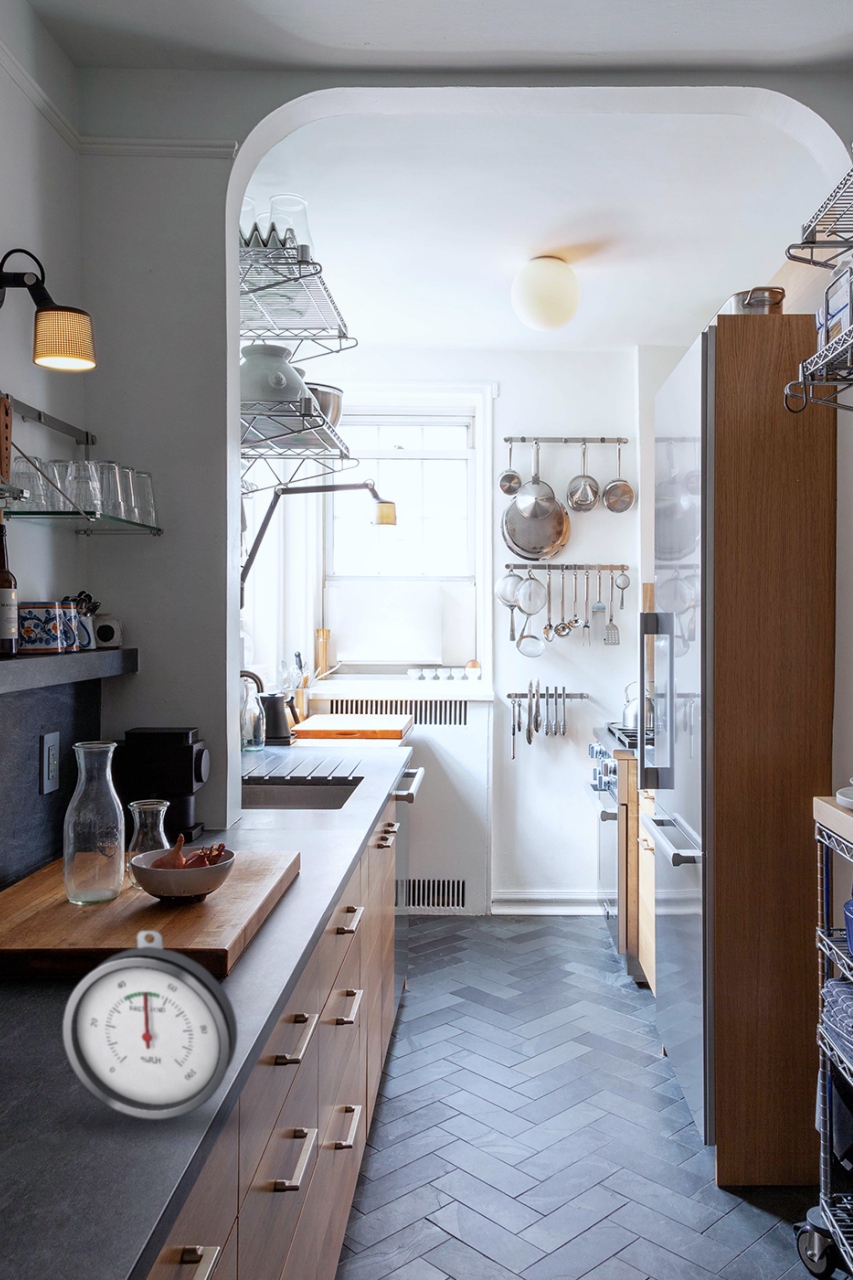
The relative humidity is 50 %
